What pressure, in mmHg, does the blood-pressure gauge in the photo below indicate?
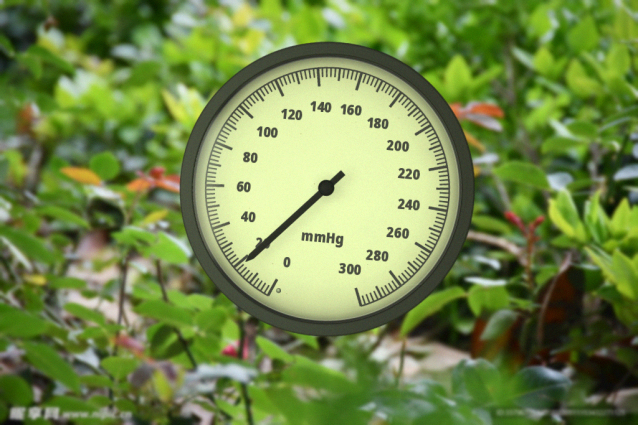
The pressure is 18 mmHg
